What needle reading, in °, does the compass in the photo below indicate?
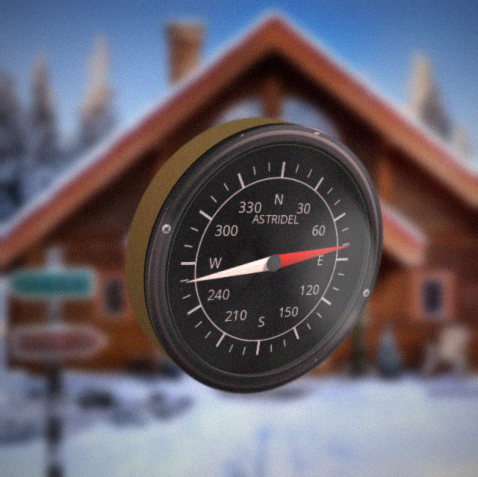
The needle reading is 80 °
